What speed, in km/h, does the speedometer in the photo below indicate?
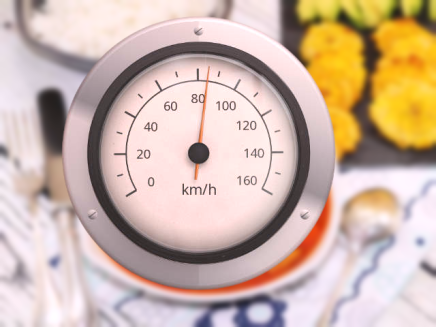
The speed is 85 km/h
